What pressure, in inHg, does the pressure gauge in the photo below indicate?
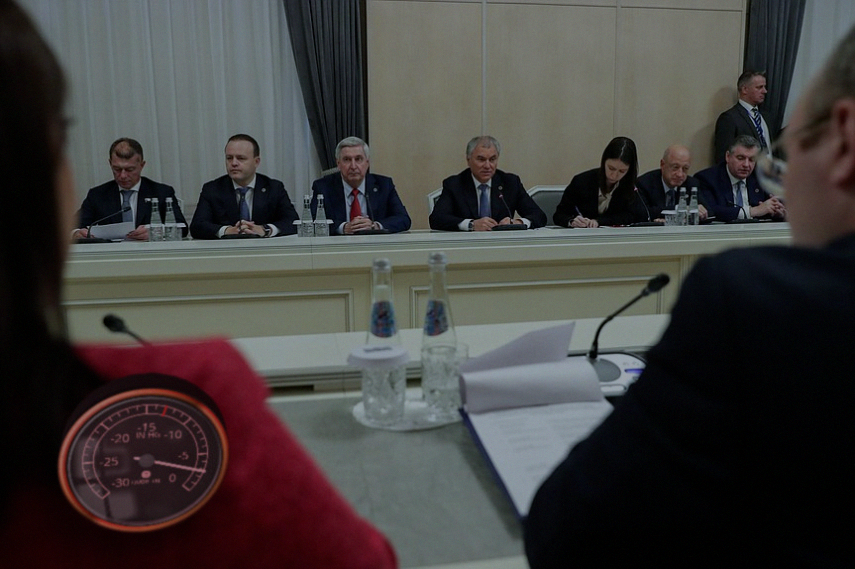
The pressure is -3 inHg
